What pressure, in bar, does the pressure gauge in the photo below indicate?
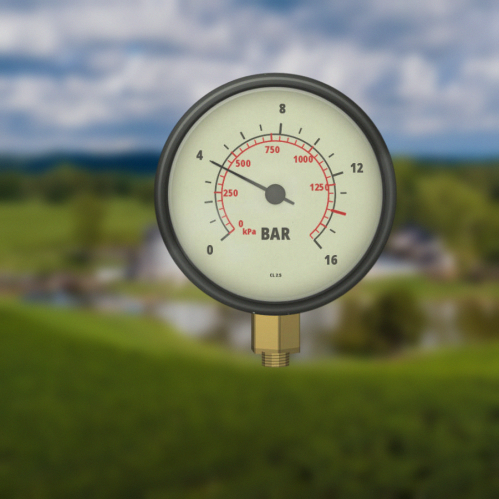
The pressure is 4 bar
